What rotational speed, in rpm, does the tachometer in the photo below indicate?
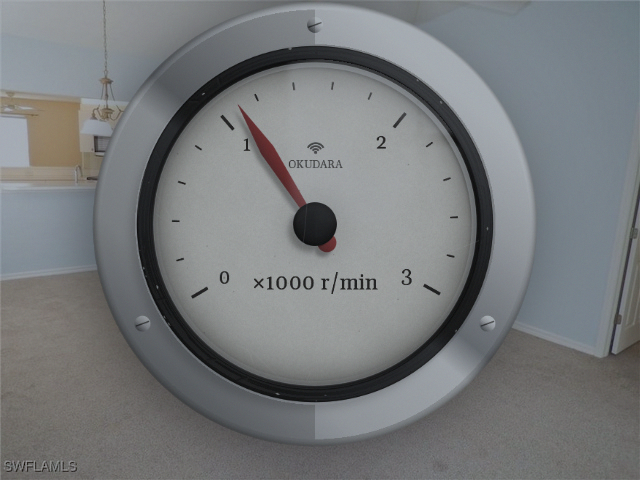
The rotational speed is 1100 rpm
